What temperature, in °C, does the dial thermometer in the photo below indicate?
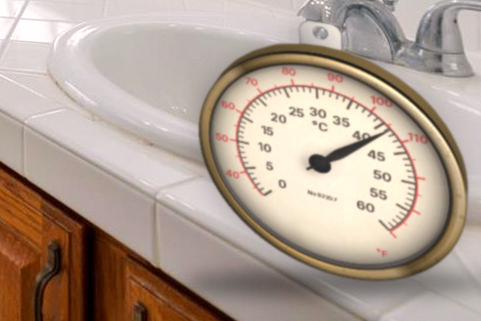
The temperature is 41 °C
